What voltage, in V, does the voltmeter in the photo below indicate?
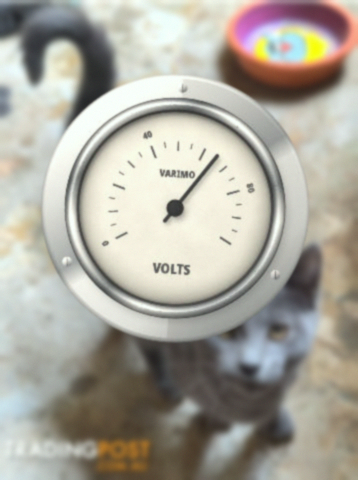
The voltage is 65 V
